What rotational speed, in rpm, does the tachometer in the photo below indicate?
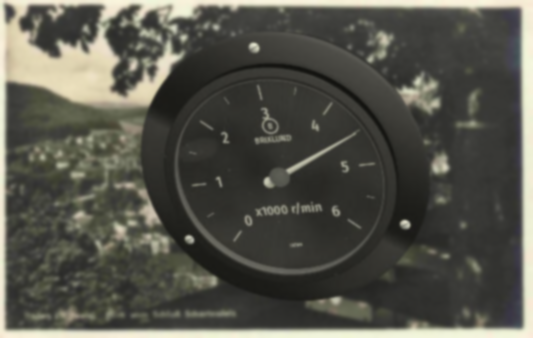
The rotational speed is 4500 rpm
